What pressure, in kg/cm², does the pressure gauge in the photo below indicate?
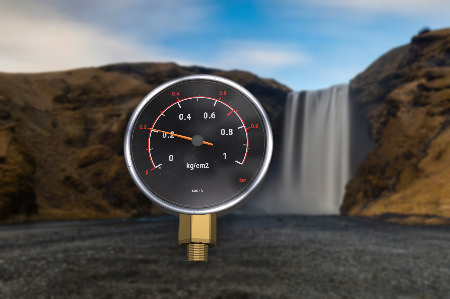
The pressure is 0.2 kg/cm²
